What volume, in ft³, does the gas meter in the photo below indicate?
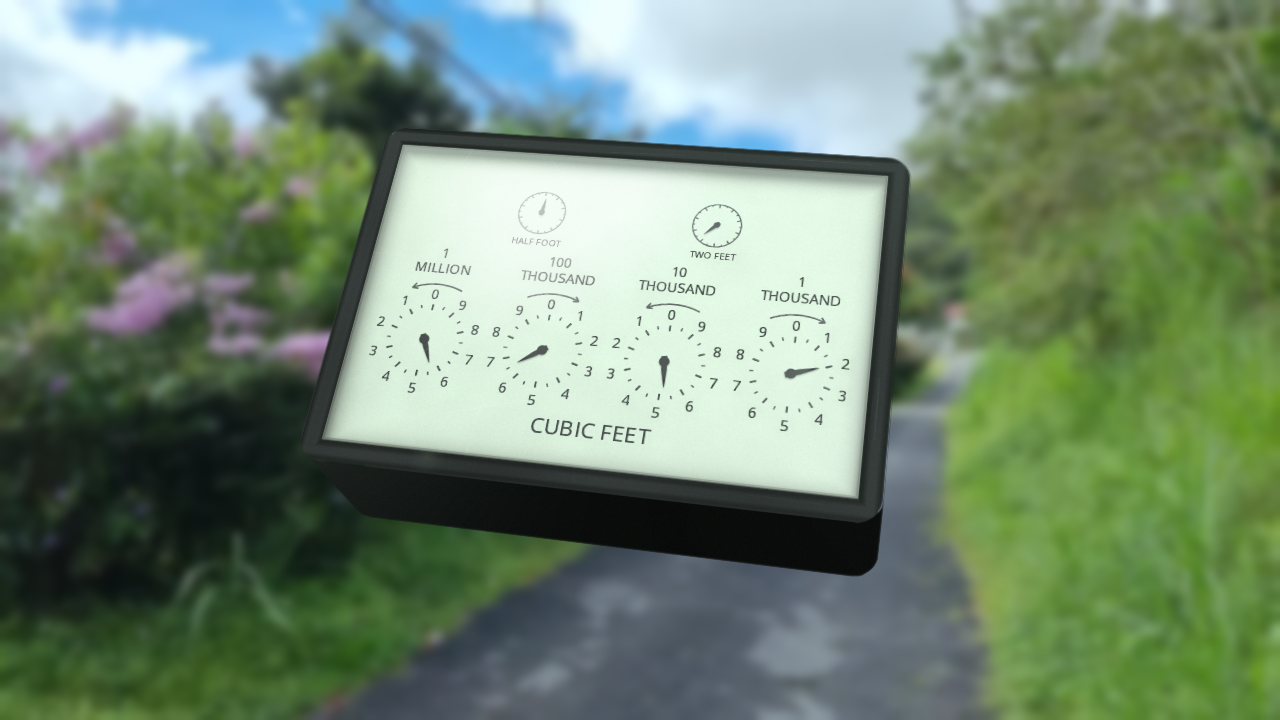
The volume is 565200 ft³
